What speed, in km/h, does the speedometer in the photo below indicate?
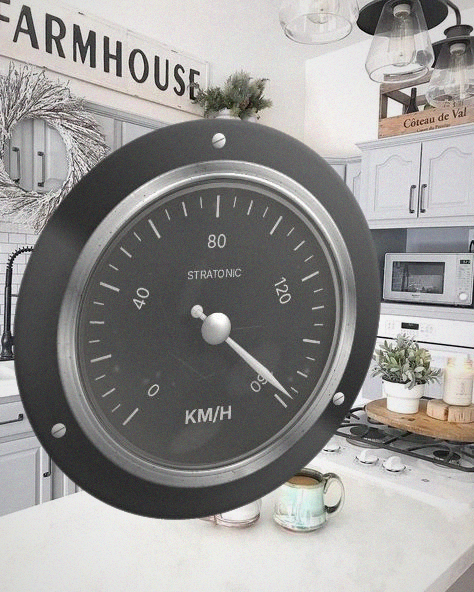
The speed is 157.5 km/h
